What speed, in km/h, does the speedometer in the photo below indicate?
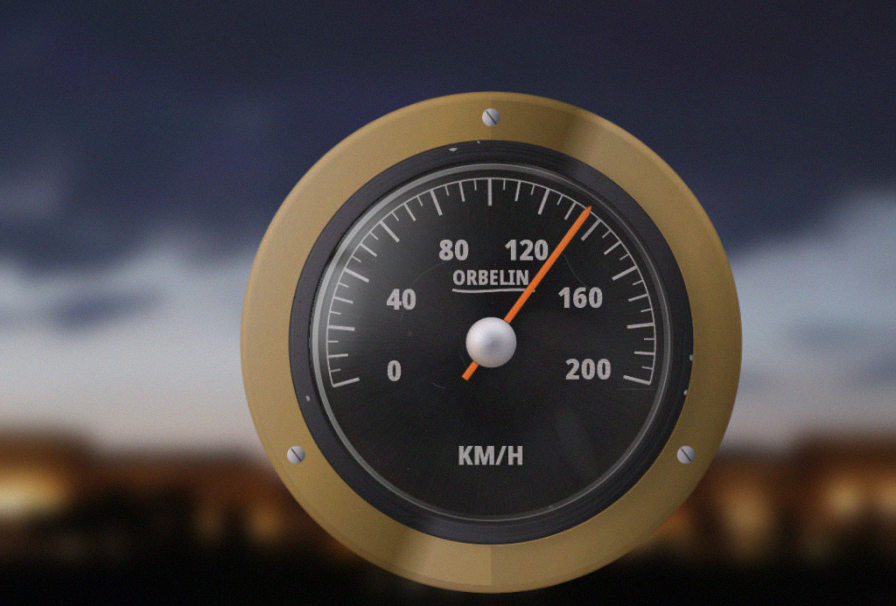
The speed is 135 km/h
